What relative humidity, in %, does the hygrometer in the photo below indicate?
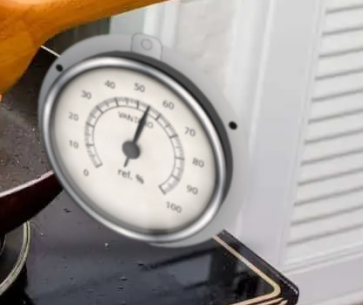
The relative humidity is 55 %
